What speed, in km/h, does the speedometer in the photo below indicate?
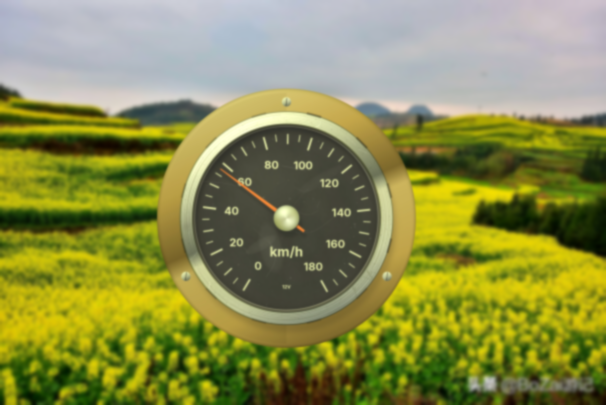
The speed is 57.5 km/h
